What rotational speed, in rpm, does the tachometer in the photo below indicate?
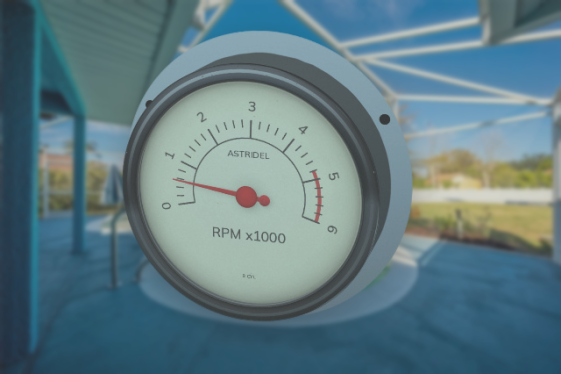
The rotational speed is 600 rpm
